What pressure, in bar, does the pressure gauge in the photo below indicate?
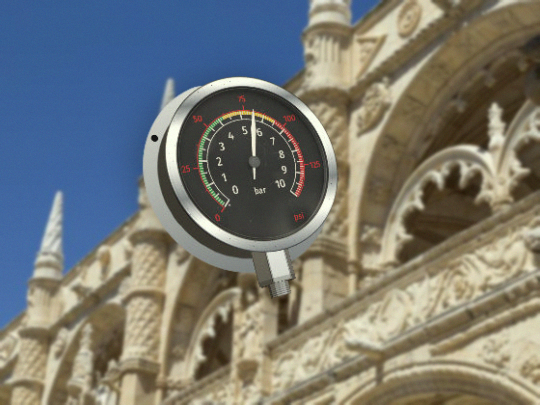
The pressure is 5.5 bar
